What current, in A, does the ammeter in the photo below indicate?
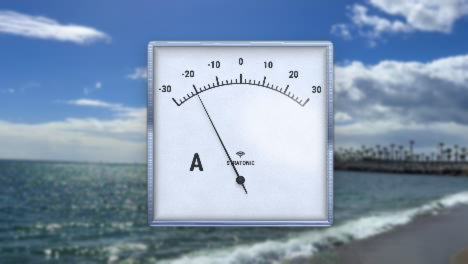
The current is -20 A
